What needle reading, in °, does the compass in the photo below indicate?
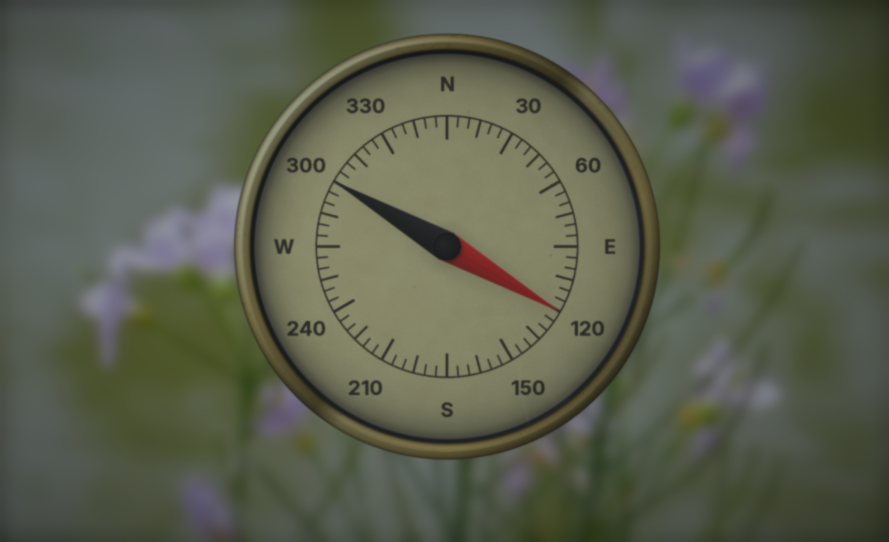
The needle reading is 120 °
